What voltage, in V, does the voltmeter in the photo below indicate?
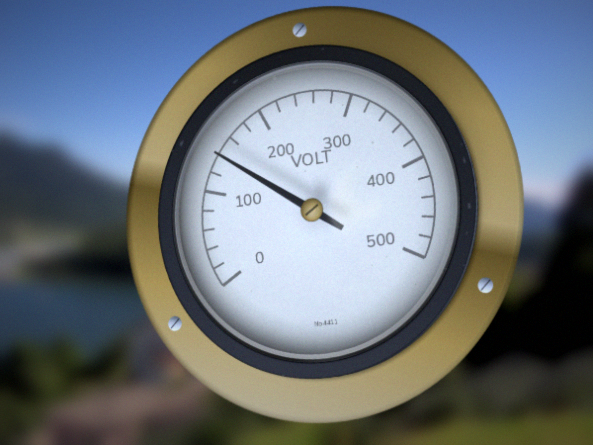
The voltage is 140 V
